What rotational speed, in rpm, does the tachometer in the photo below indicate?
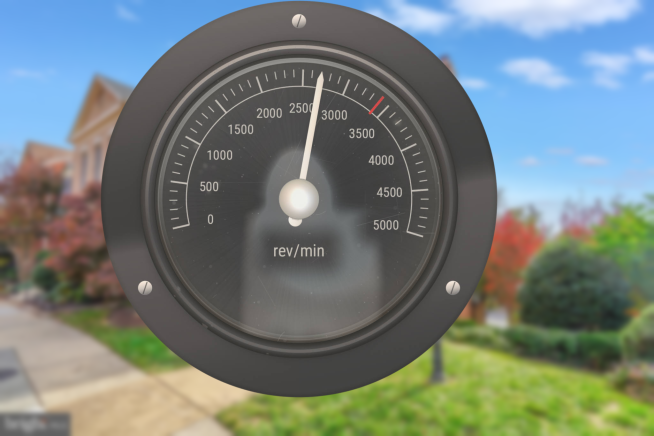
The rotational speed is 2700 rpm
